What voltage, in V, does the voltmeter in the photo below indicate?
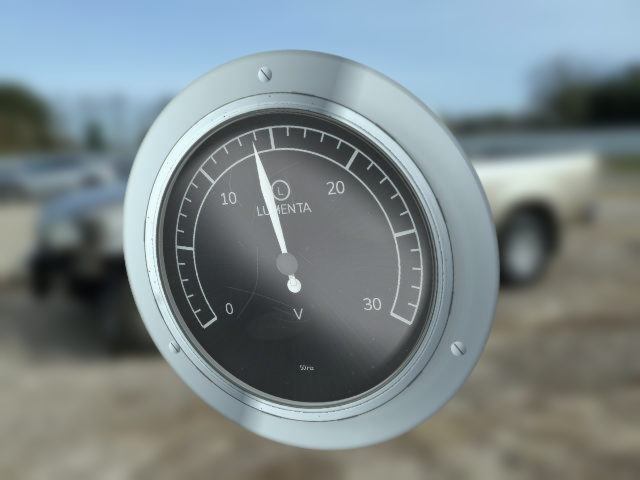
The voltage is 14 V
